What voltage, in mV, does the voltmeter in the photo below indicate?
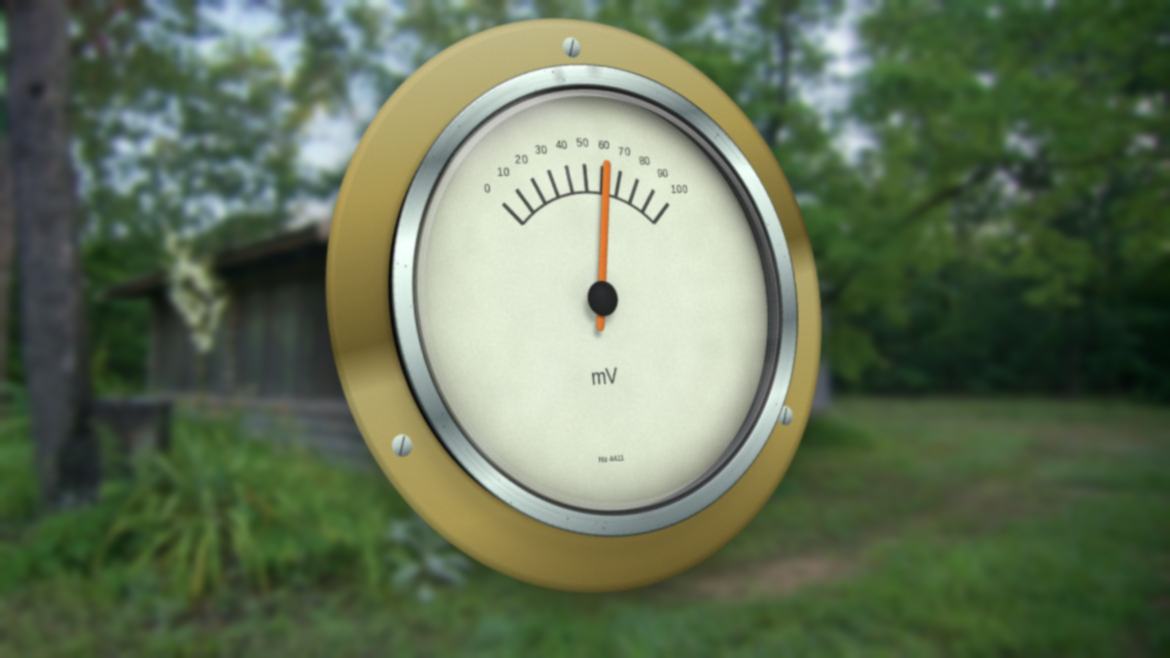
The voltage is 60 mV
